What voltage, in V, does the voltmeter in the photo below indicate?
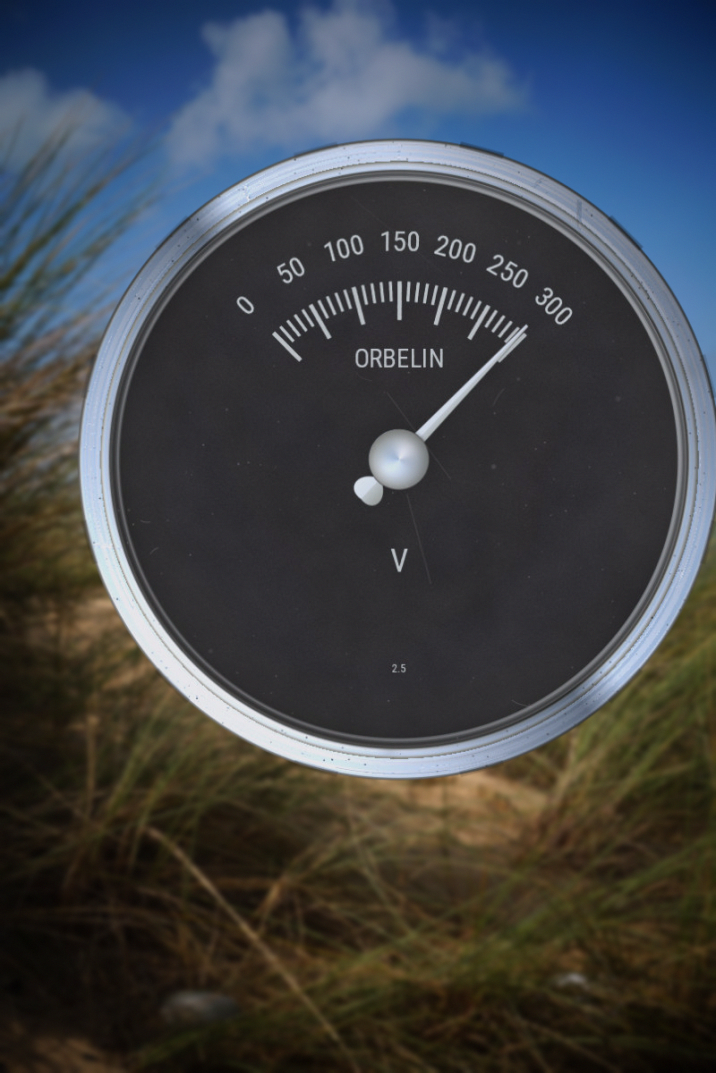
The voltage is 295 V
